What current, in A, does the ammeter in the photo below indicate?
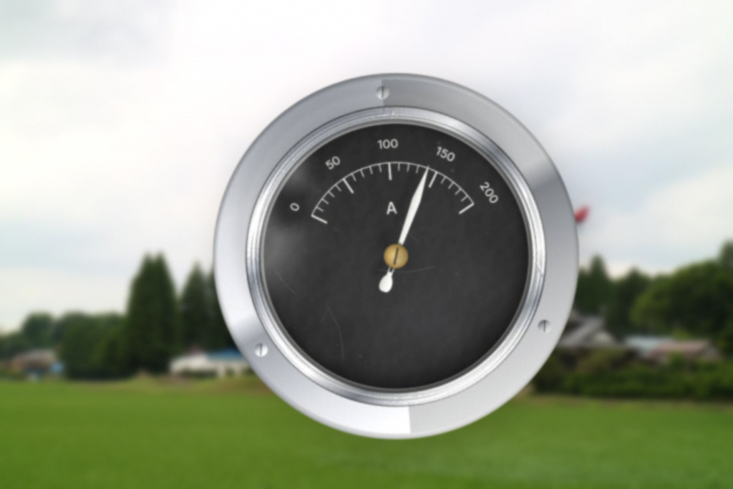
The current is 140 A
